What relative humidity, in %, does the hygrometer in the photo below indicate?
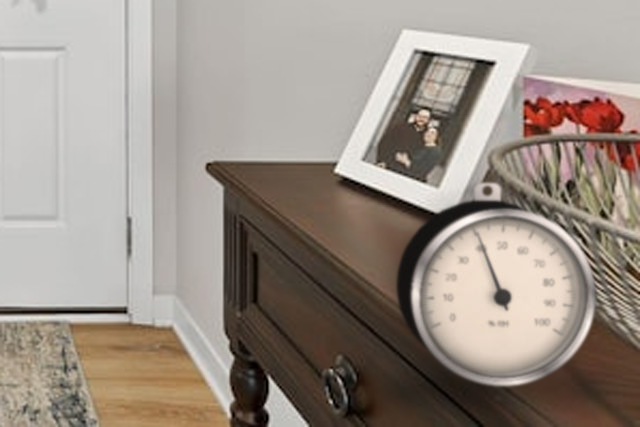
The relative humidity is 40 %
